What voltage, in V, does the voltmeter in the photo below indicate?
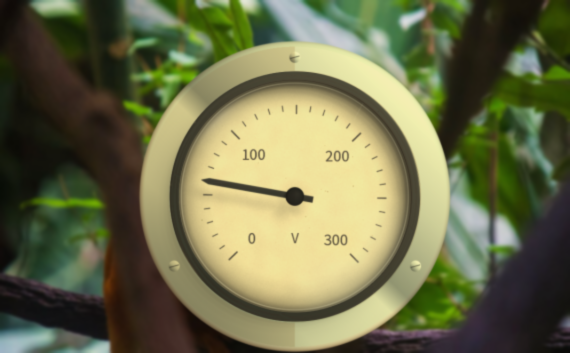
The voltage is 60 V
